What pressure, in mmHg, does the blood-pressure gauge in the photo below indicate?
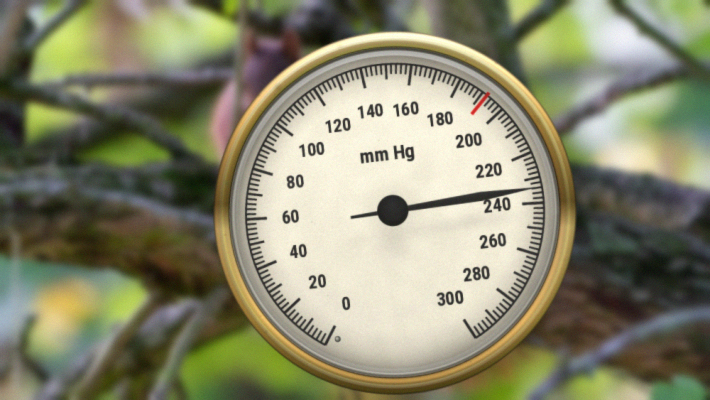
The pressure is 234 mmHg
